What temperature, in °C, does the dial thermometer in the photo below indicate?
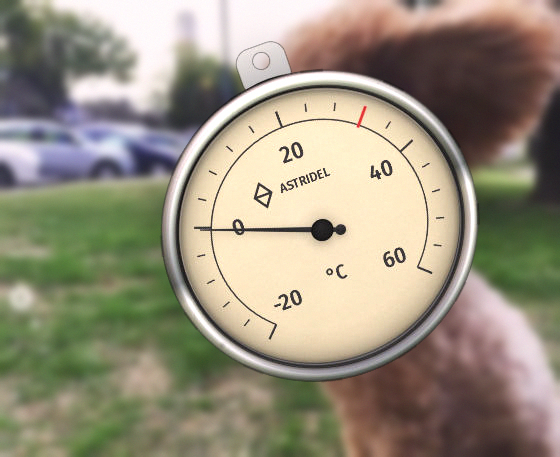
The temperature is 0 °C
